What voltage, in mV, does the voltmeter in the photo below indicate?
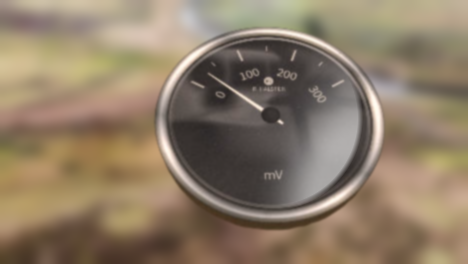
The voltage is 25 mV
